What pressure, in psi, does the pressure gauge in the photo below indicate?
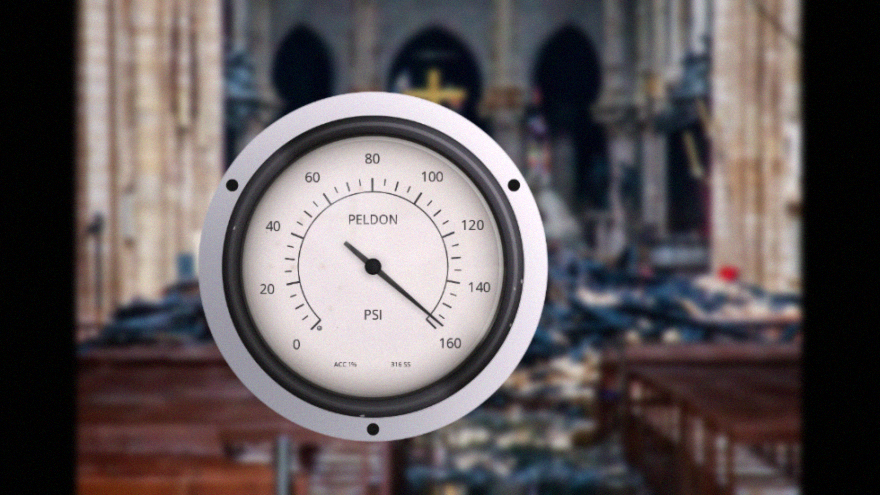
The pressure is 157.5 psi
